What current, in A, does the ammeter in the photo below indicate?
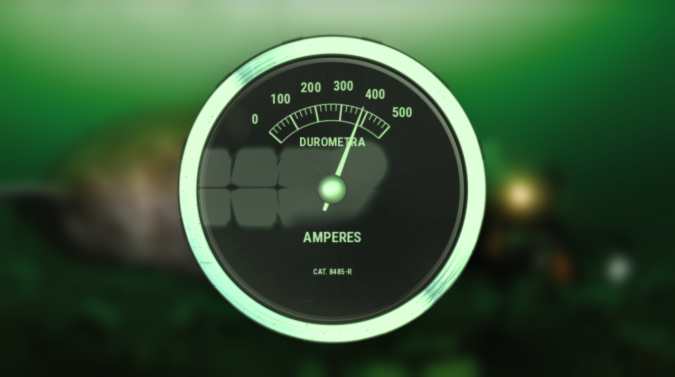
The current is 380 A
